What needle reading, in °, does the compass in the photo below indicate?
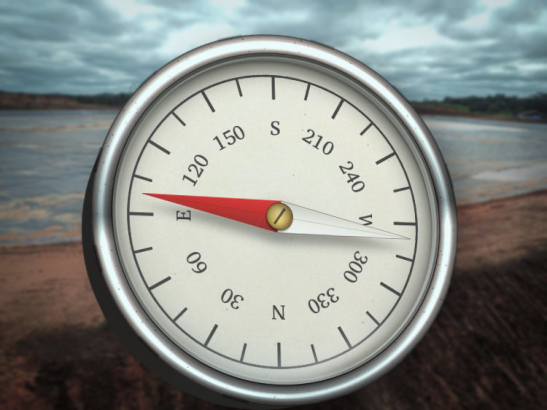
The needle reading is 97.5 °
